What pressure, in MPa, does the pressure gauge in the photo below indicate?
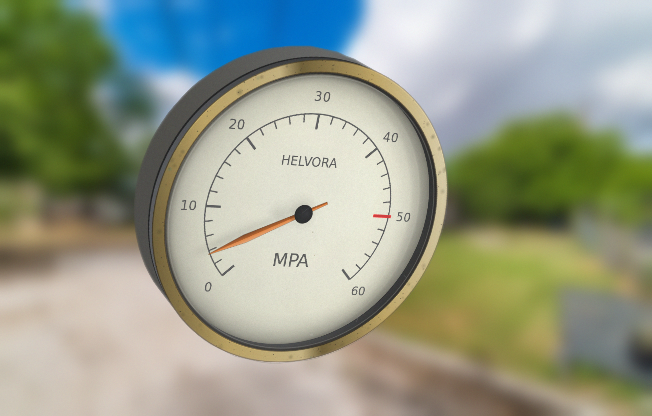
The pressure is 4 MPa
